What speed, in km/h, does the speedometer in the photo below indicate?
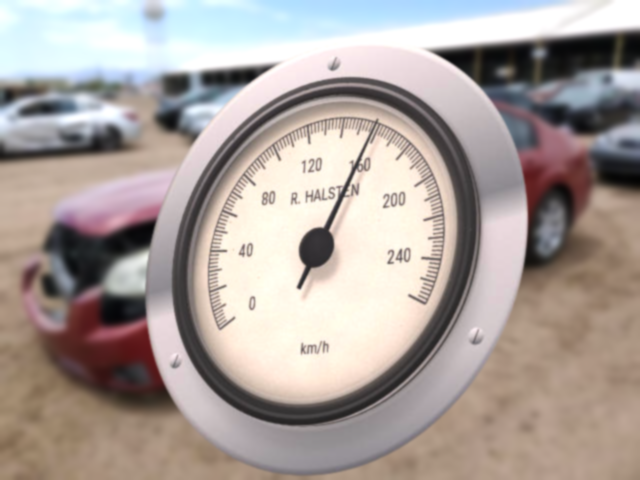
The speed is 160 km/h
